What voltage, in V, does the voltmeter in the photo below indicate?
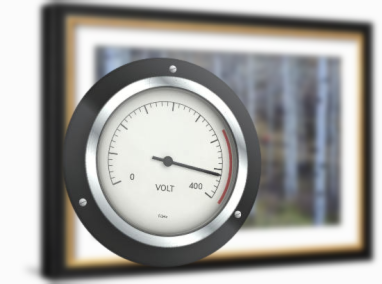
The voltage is 360 V
